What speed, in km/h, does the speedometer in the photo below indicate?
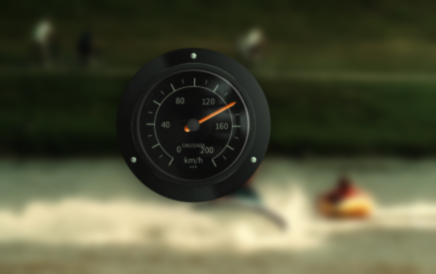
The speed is 140 km/h
